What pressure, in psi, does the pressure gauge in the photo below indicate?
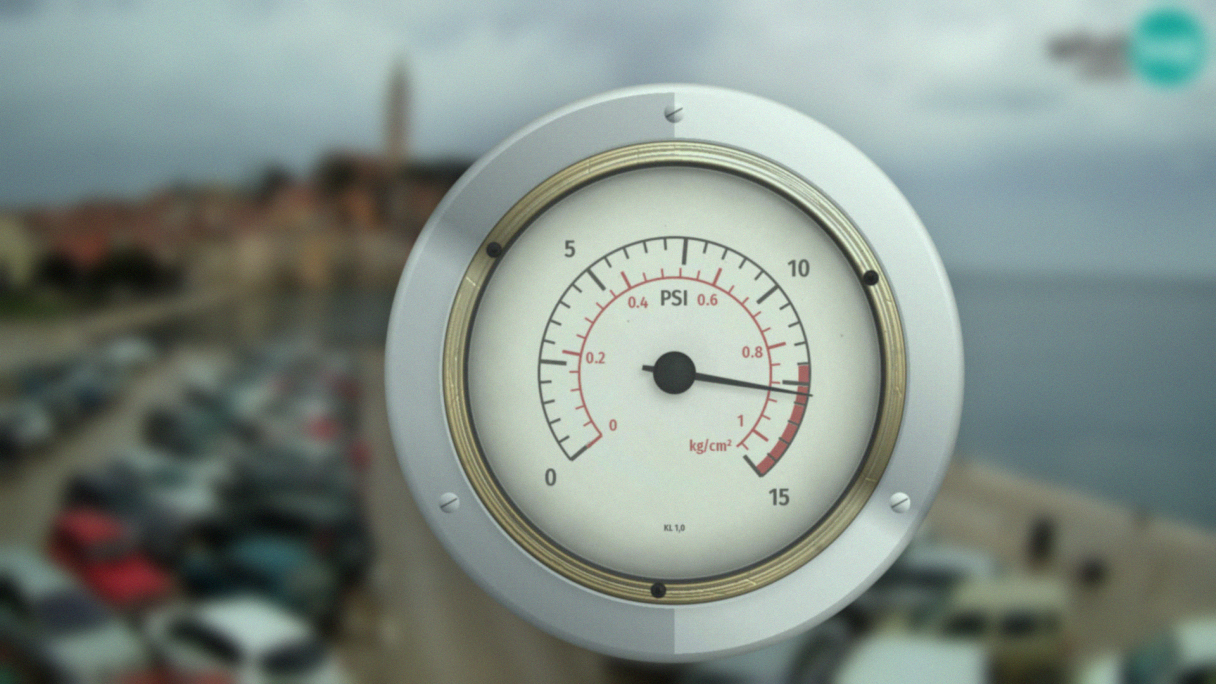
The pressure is 12.75 psi
